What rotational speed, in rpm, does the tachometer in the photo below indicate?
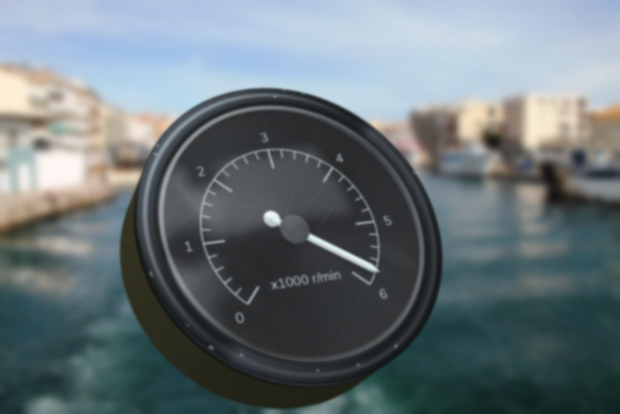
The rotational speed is 5800 rpm
